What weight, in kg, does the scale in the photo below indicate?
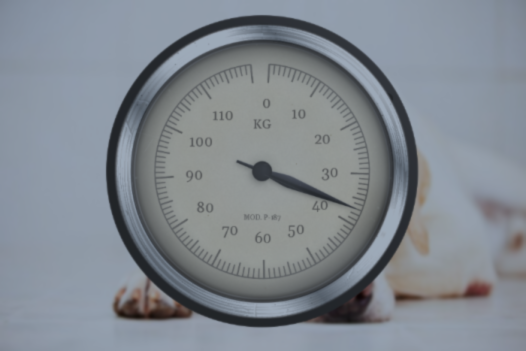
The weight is 37 kg
